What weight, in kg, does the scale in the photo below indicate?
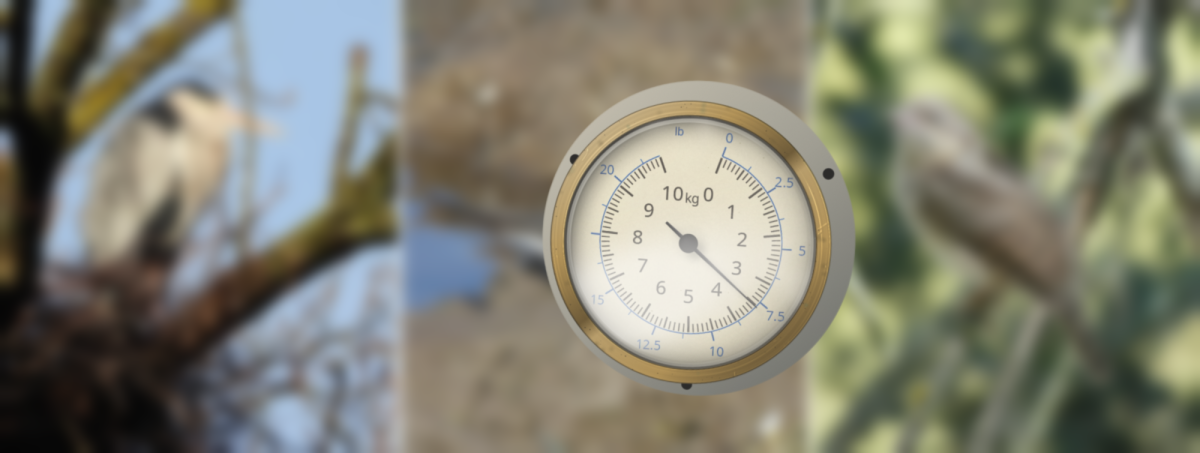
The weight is 3.5 kg
